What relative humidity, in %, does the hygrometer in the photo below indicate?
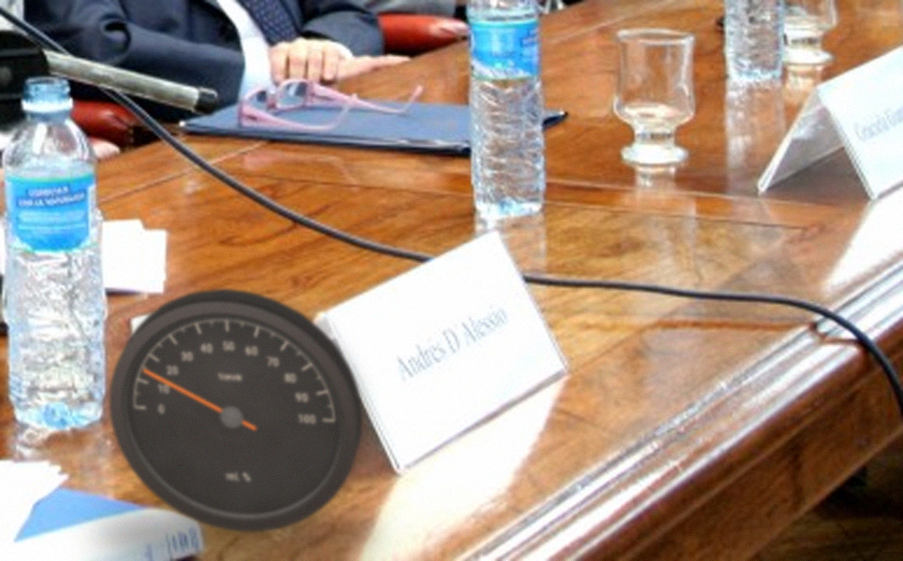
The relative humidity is 15 %
